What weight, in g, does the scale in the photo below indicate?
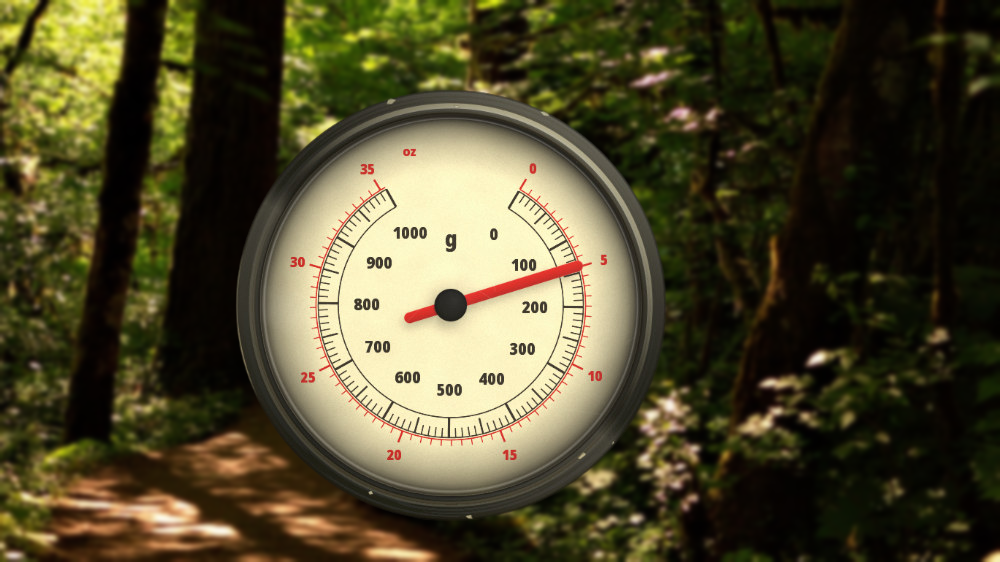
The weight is 140 g
